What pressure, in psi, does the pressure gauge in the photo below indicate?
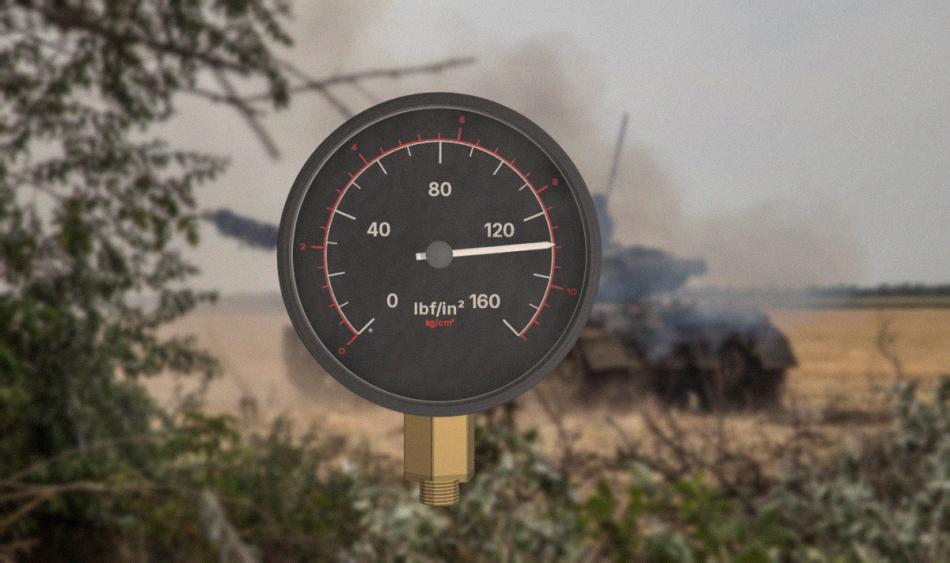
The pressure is 130 psi
